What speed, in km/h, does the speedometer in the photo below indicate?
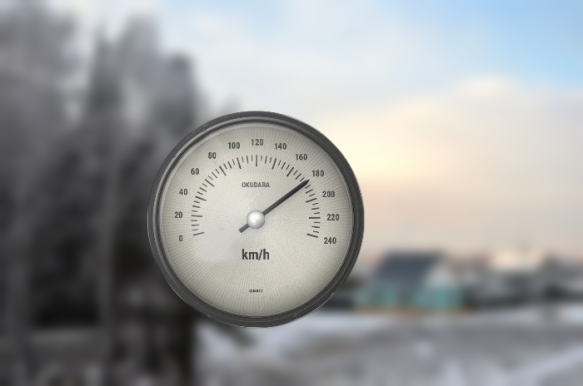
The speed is 180 km/h
